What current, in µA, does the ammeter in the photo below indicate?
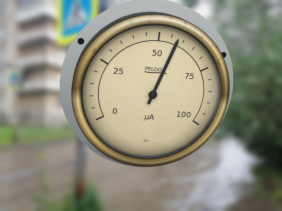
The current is 57.5 µA
